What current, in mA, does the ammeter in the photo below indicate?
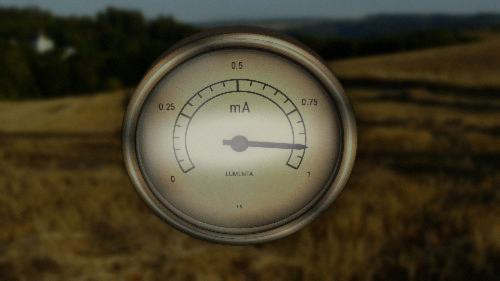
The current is 0.9 mA
